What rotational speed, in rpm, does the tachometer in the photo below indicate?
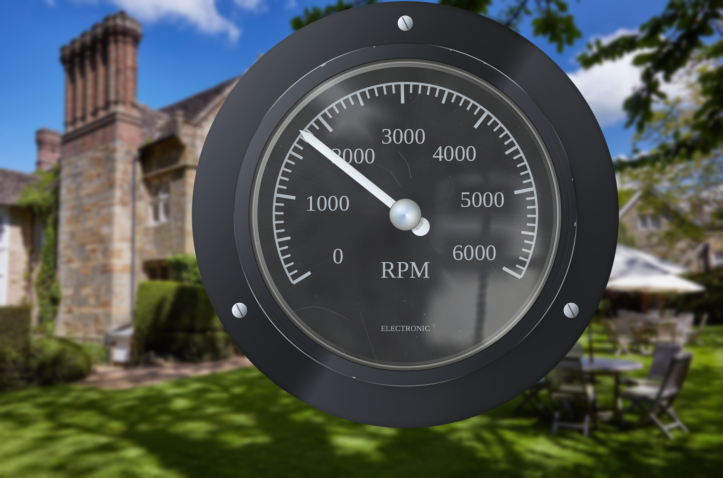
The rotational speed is 1750 rpm
